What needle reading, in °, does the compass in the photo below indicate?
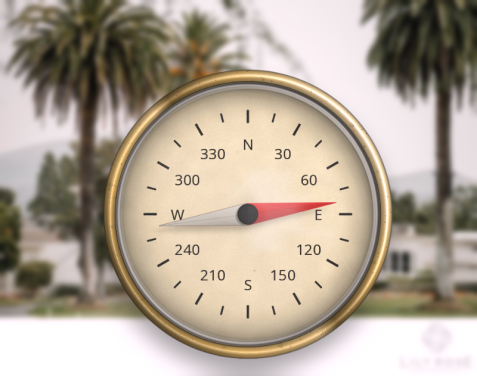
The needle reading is 82.5 °
